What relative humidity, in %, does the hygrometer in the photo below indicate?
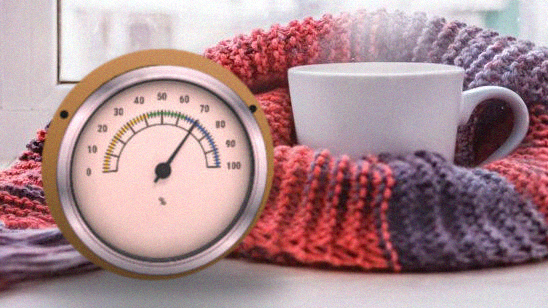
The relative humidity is 70 %
